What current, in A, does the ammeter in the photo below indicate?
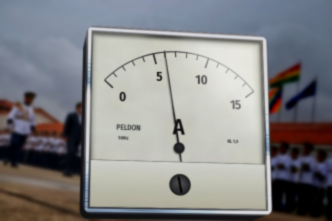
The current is 6 A
